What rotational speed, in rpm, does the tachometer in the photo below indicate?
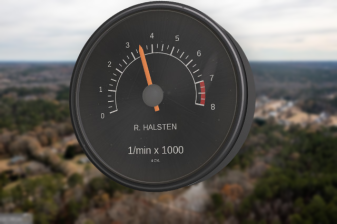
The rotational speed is 3500 rpm
